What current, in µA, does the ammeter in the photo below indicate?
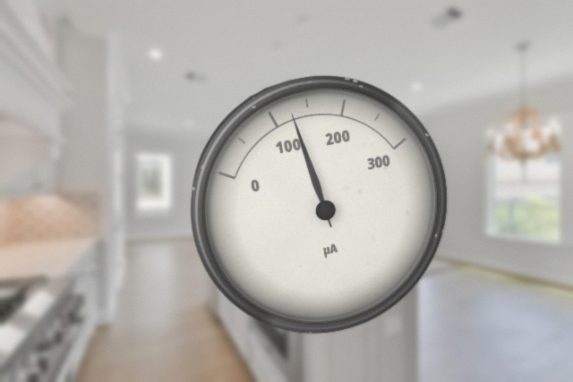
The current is 125 µA
